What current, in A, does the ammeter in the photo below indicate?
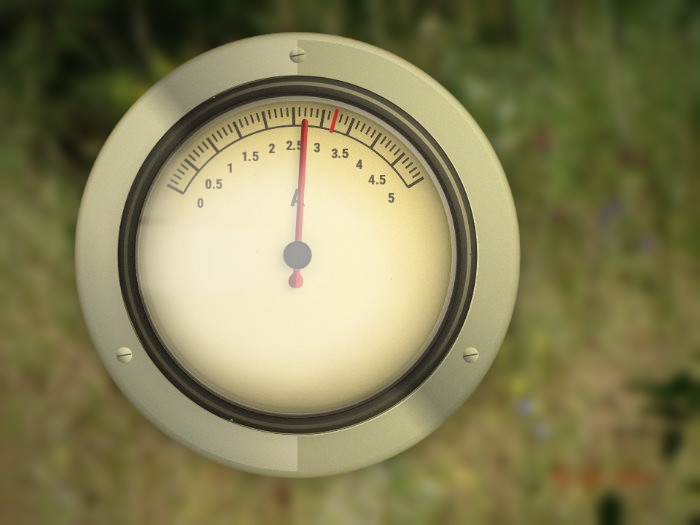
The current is 2.7 A
